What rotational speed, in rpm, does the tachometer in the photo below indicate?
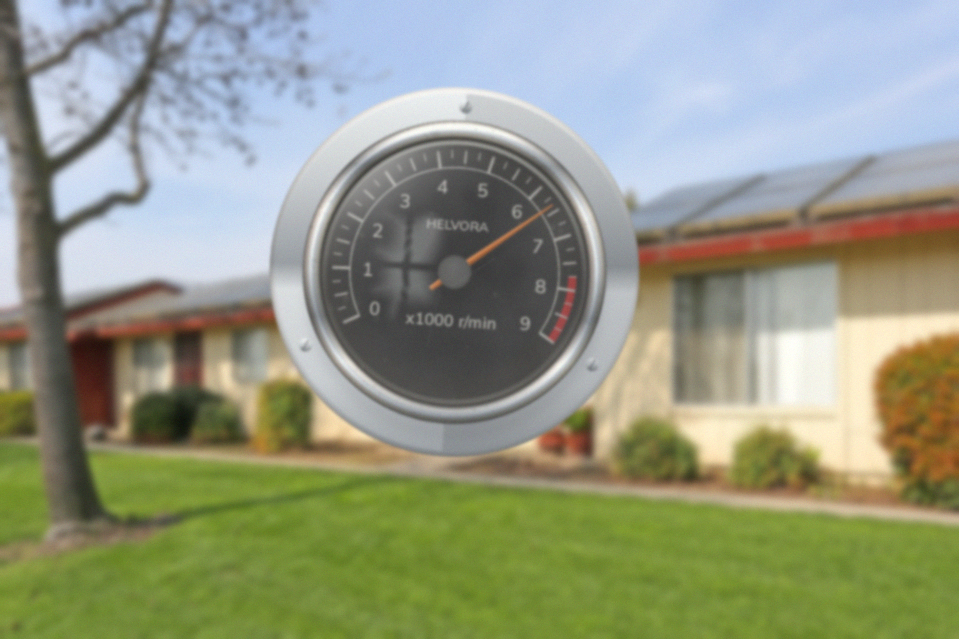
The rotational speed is 6375 rpm
